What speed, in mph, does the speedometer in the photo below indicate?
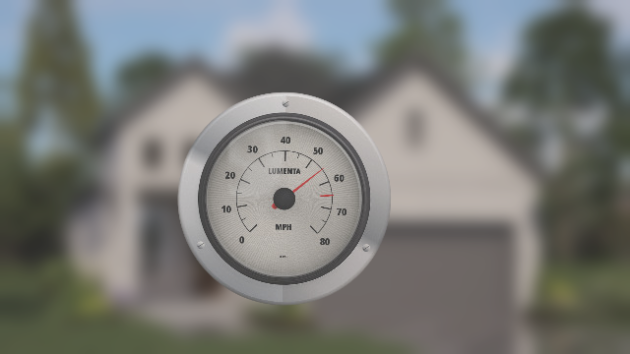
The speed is 55 mph
